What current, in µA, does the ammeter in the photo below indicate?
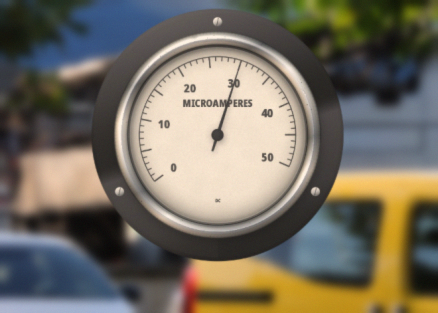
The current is 30 µA
